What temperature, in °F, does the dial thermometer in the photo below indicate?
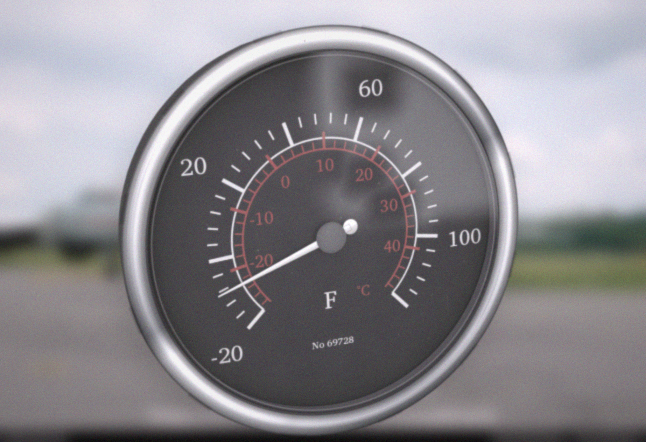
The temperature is -8 °F
